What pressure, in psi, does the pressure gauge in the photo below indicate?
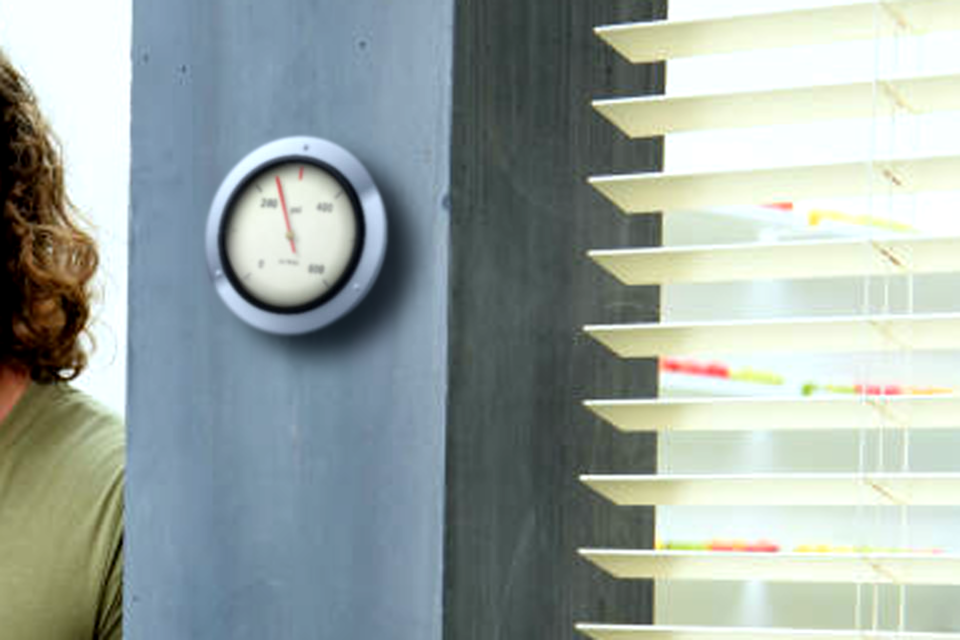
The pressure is 250 psi
